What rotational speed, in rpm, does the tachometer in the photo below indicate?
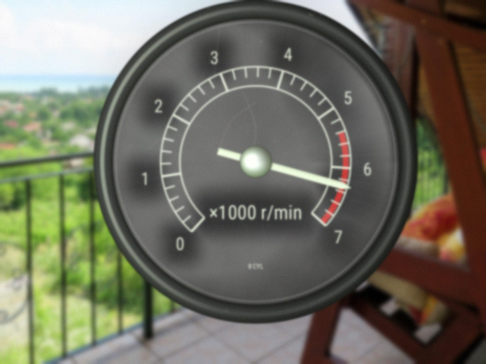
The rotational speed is 6300 rpm
